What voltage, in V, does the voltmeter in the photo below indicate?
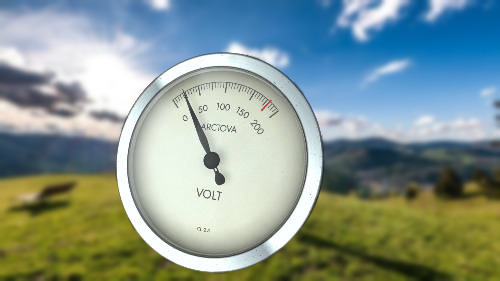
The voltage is 25 V
